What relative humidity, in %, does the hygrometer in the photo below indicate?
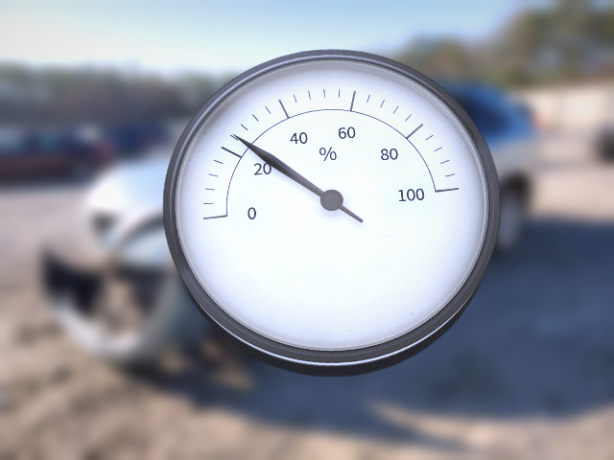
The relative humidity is 24 %
